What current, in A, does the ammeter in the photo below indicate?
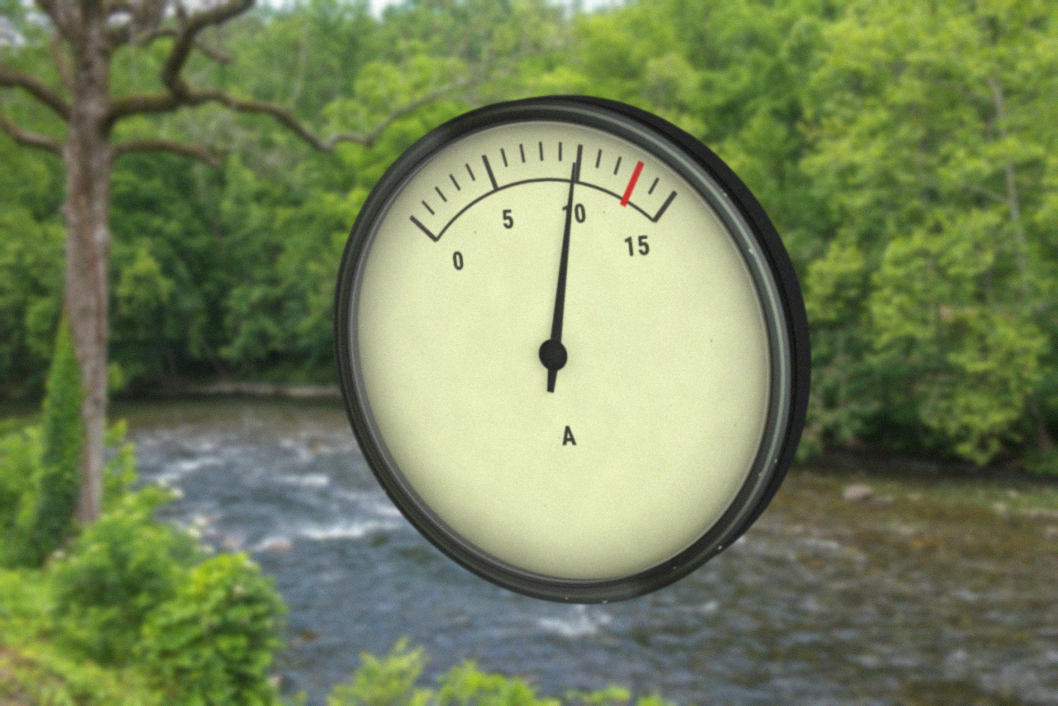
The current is 10 A
